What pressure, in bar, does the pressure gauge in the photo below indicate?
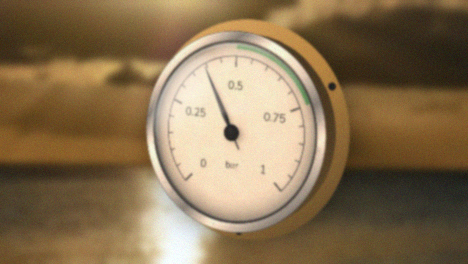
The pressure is 0.4 bar
